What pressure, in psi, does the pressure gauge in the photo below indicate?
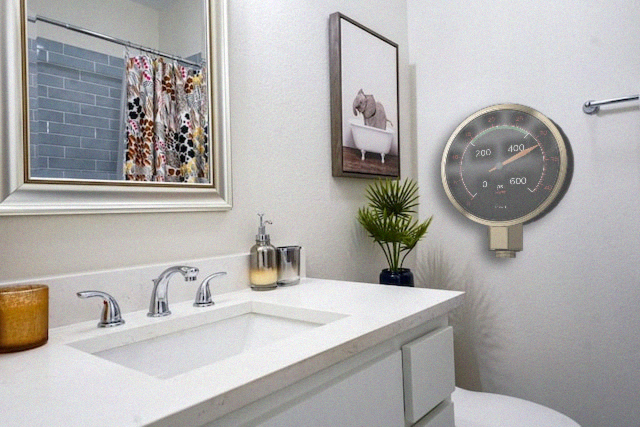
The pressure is 450 psi
